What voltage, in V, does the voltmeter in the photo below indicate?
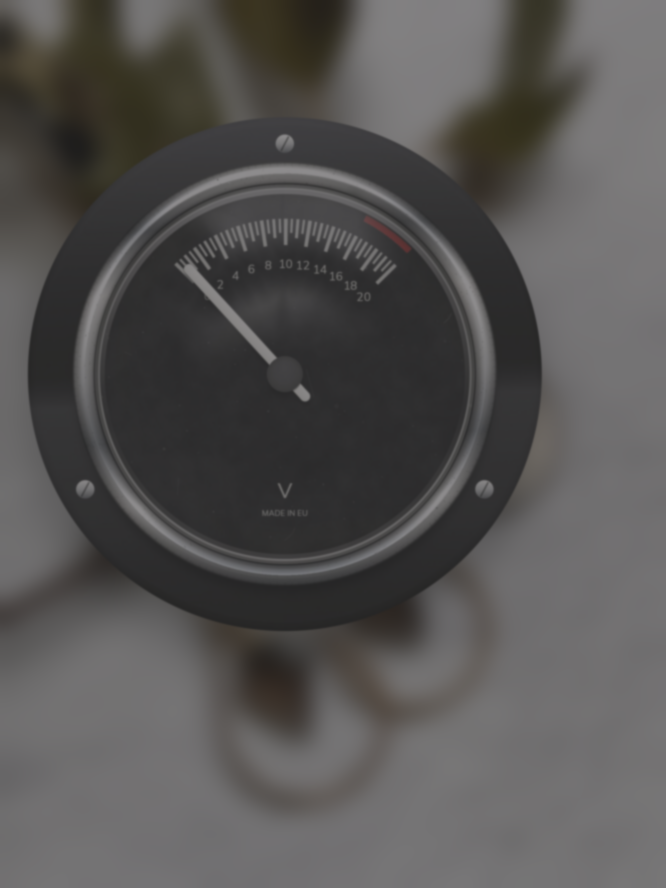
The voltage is 0.5 V
